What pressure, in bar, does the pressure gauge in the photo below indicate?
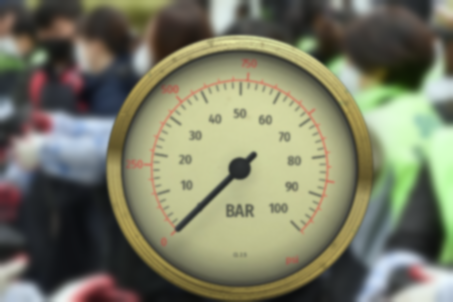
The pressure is 0 bar
